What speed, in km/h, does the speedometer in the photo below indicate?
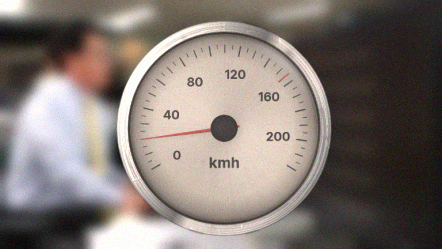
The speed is 20 km/h
